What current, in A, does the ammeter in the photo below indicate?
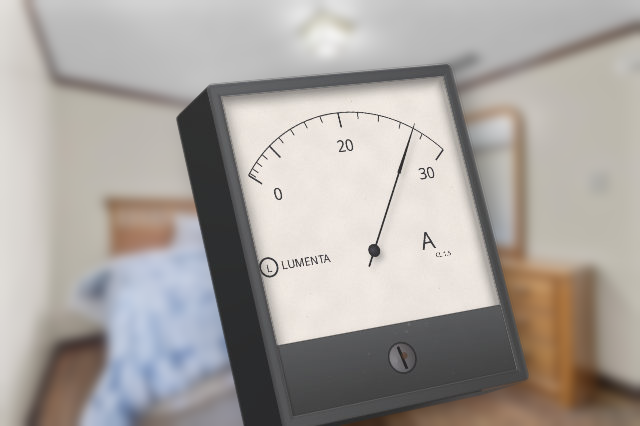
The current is 27 A
